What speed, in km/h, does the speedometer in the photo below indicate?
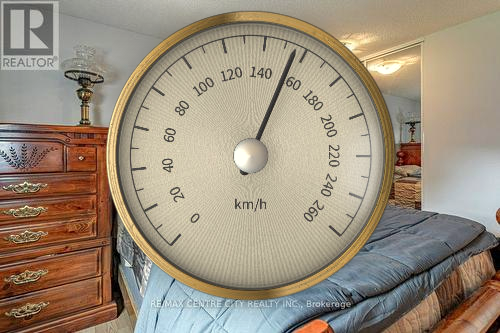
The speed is 155 km/h
